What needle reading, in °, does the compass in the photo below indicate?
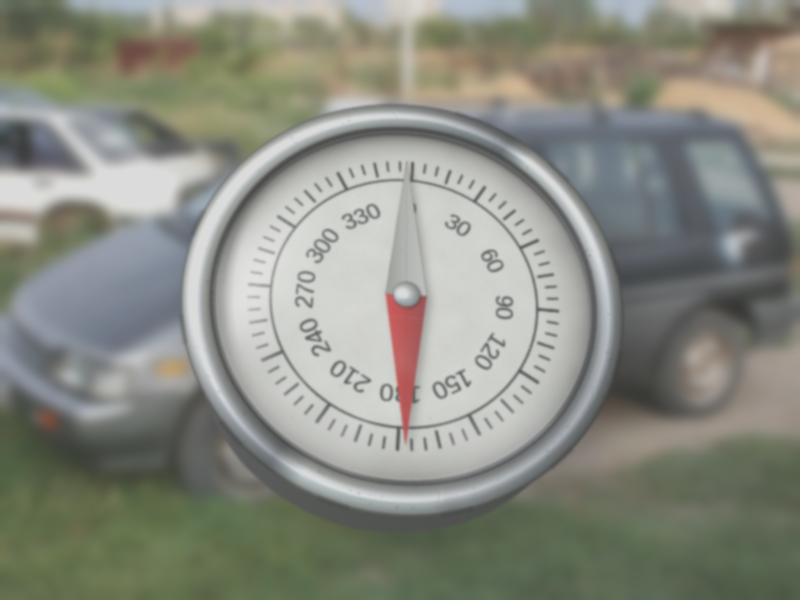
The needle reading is 177.5 °
